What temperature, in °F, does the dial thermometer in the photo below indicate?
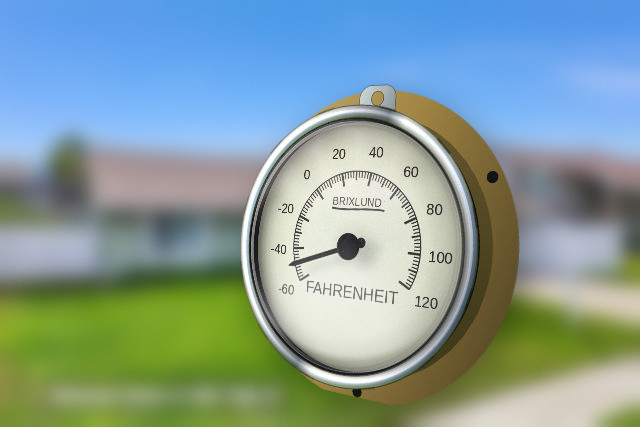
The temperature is -50 °F
